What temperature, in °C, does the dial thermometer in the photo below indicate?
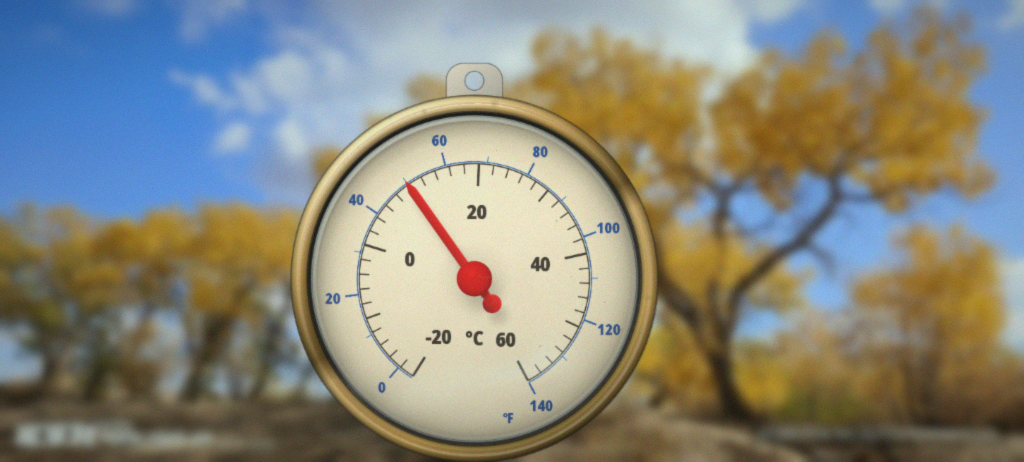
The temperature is 10 °C
